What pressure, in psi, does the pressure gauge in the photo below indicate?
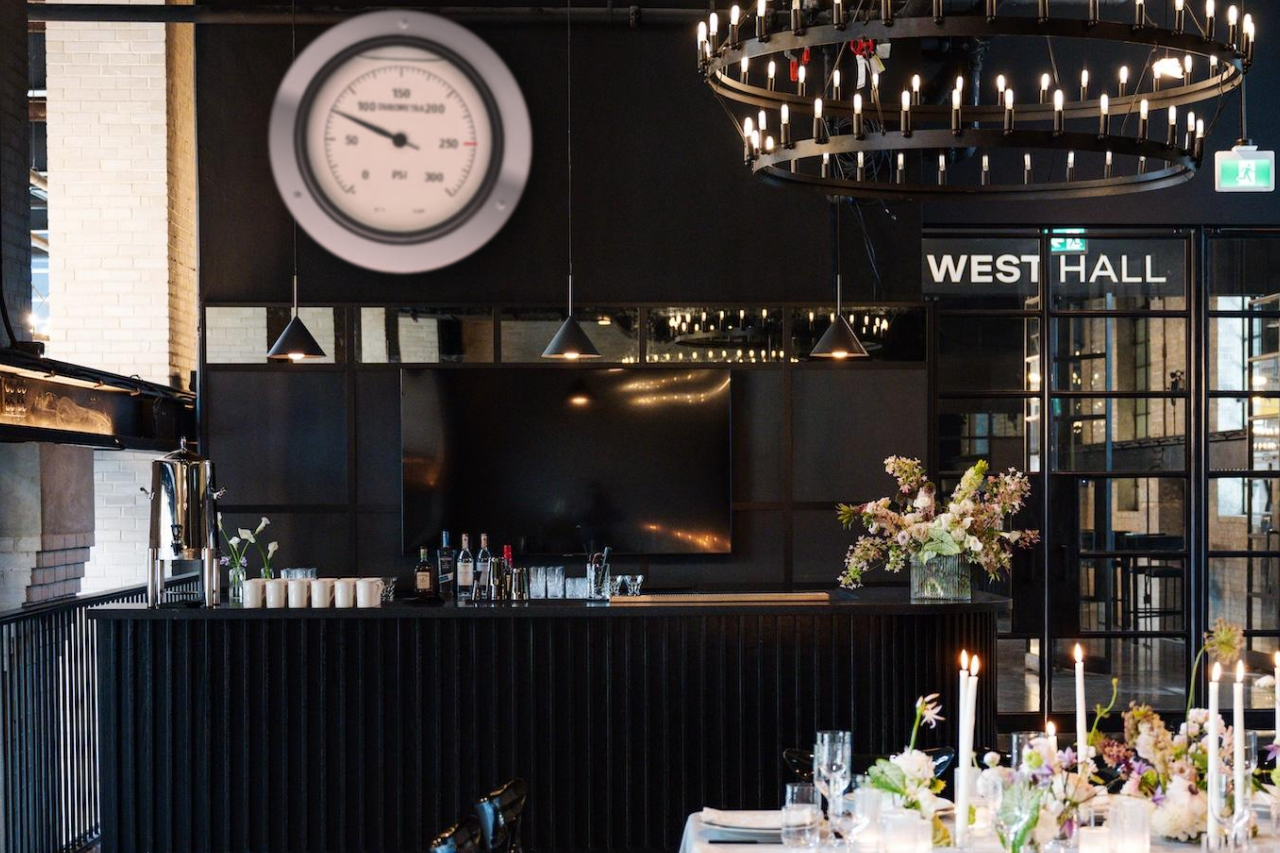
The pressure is 75 psi
